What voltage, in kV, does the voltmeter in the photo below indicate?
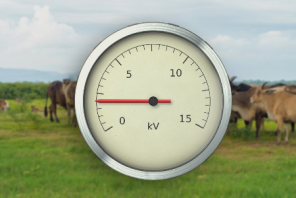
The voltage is 2 kV
